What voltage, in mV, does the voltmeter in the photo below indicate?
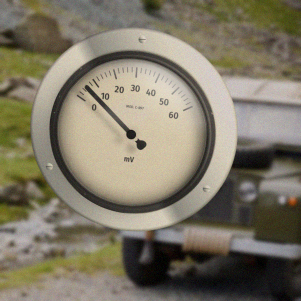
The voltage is 6 mV
